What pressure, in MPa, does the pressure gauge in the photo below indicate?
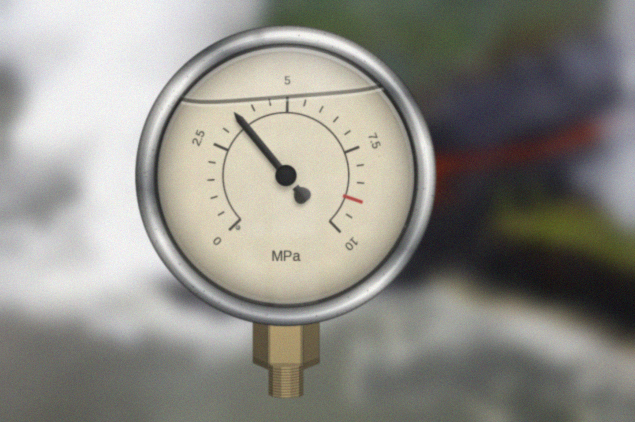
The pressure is 3.5 MPa
